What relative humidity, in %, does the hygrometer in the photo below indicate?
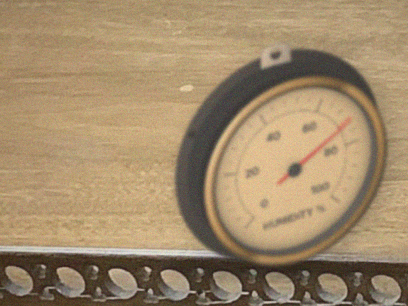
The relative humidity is 72 %
